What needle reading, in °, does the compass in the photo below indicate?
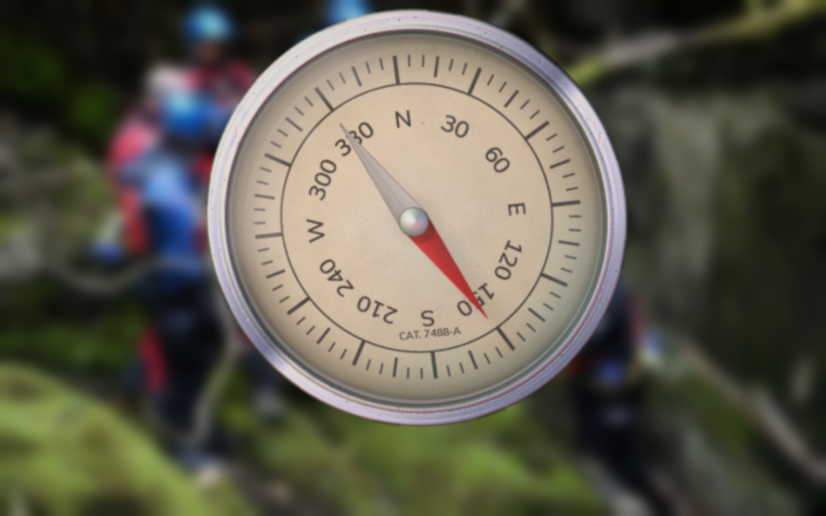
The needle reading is 150 °
